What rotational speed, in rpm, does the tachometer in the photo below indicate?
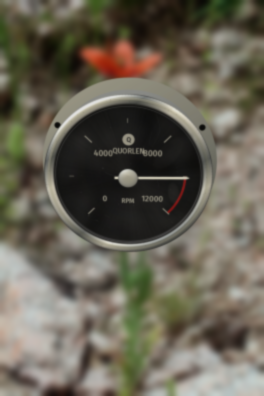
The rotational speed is 10000 rpm
